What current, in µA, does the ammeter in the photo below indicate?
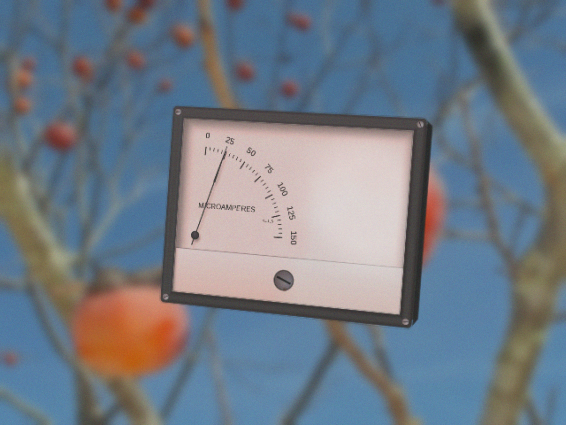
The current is 25 µA
